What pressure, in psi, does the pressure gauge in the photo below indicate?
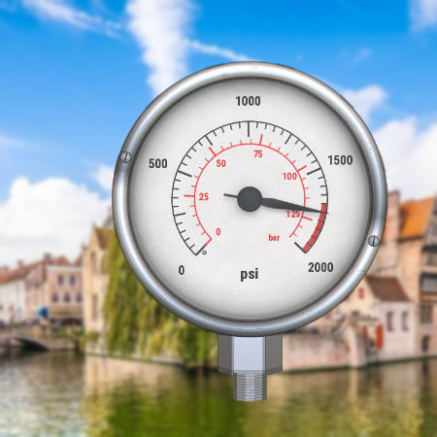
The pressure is 1750 psi
